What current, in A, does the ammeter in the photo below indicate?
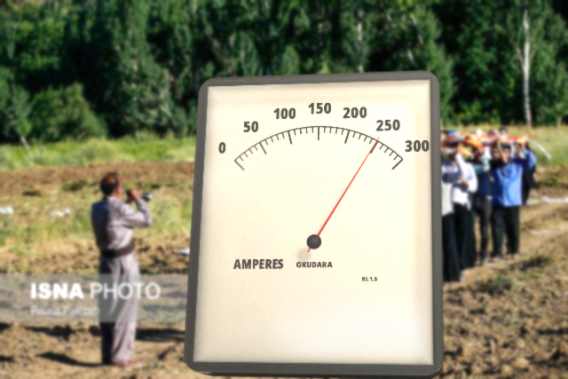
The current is 250 A
